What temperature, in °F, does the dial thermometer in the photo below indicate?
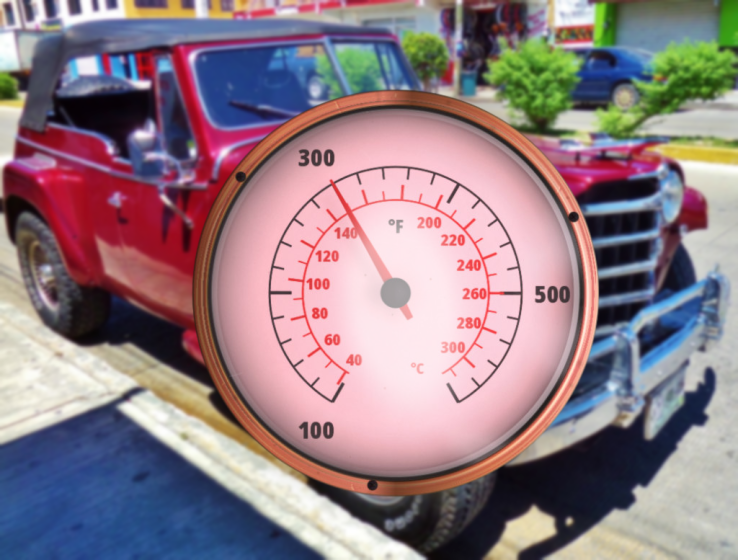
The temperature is 300 °F
